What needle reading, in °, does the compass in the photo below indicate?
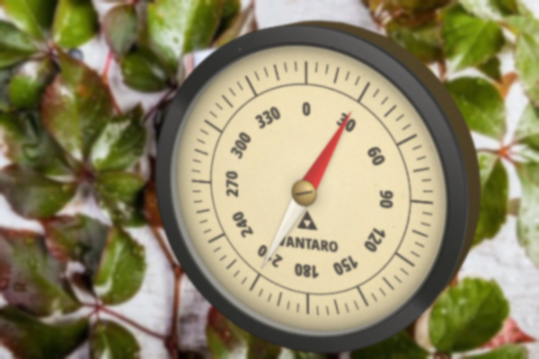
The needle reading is 30 °
